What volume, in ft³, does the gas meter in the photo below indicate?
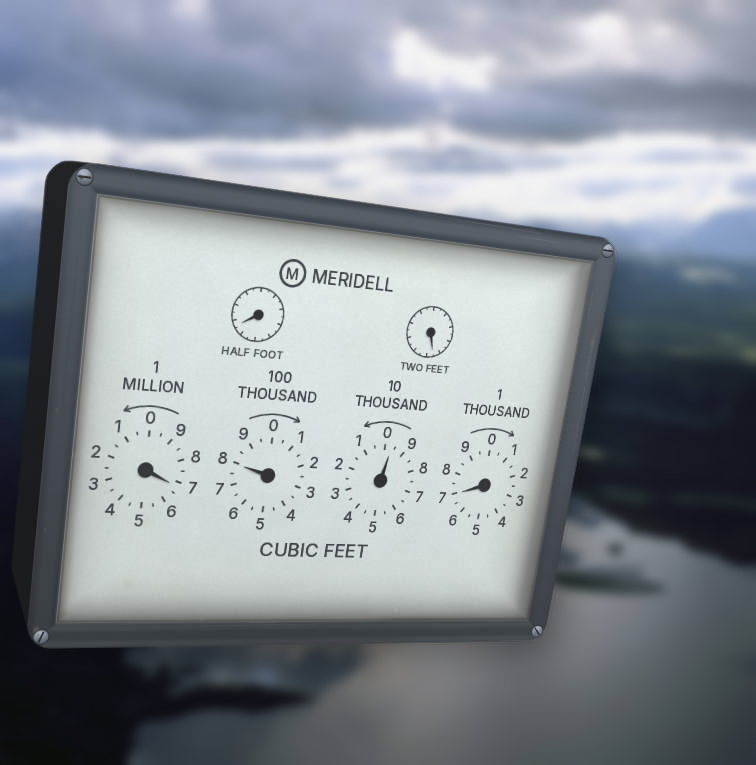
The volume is 679700 ft³
